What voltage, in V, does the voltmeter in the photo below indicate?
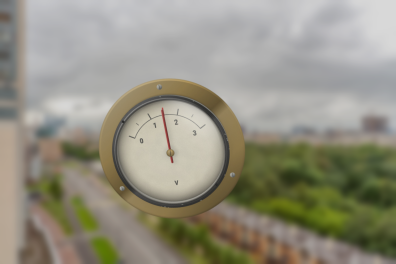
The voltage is 1.5 V
